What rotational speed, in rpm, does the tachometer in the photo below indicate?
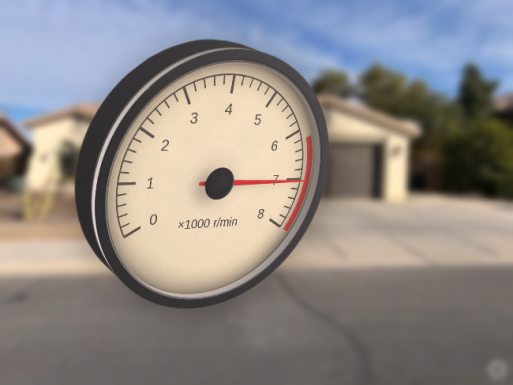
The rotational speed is 7000 rpm
